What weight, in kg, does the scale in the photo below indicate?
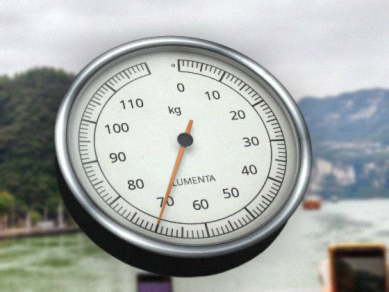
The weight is 70 kg
